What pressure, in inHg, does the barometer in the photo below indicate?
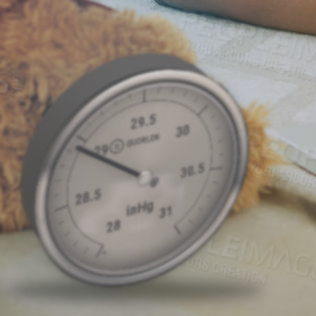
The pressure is 28.95 inHg
